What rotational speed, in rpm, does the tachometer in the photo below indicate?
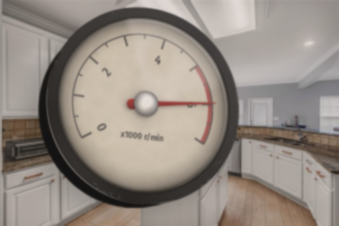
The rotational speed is 6000 rpm
